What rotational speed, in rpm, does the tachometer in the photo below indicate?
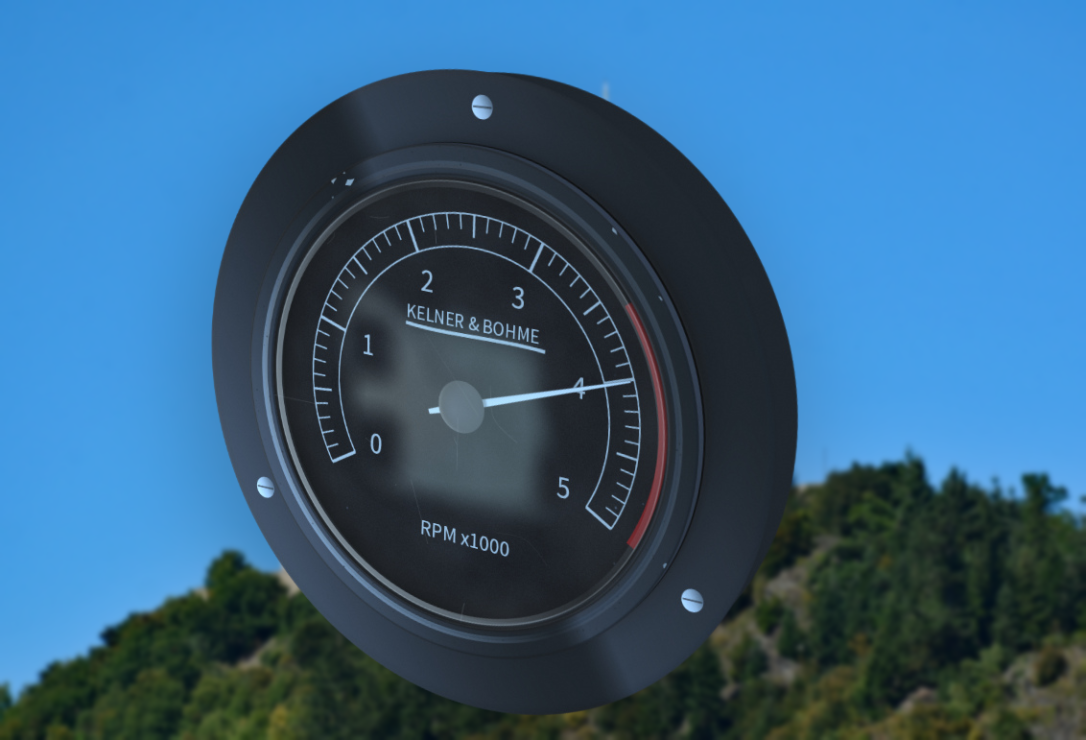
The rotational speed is 4000 rpm
